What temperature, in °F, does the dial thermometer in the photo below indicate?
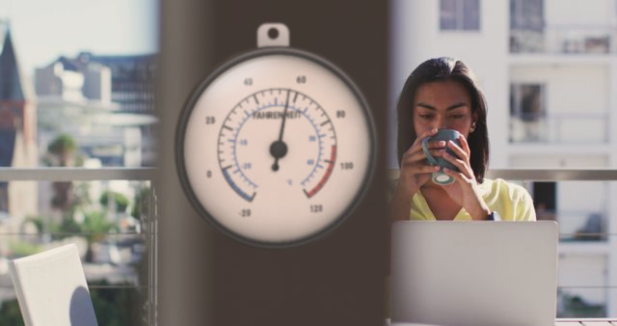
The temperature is 56 °F
